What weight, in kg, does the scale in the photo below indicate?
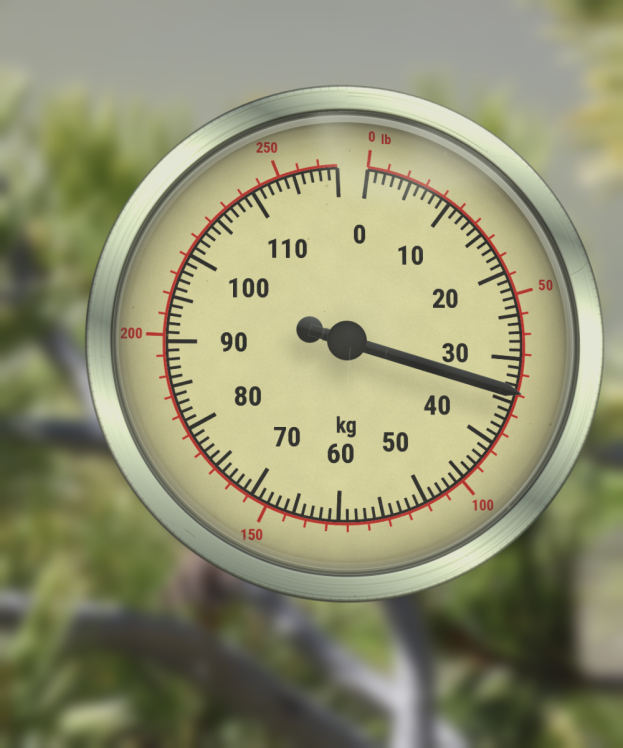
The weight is 34 kg
